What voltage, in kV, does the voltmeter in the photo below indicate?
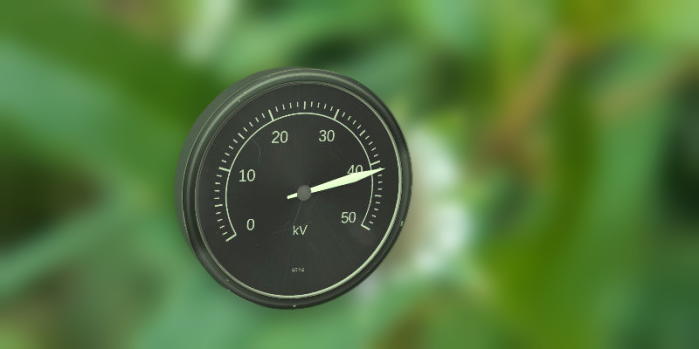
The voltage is 41 kV
